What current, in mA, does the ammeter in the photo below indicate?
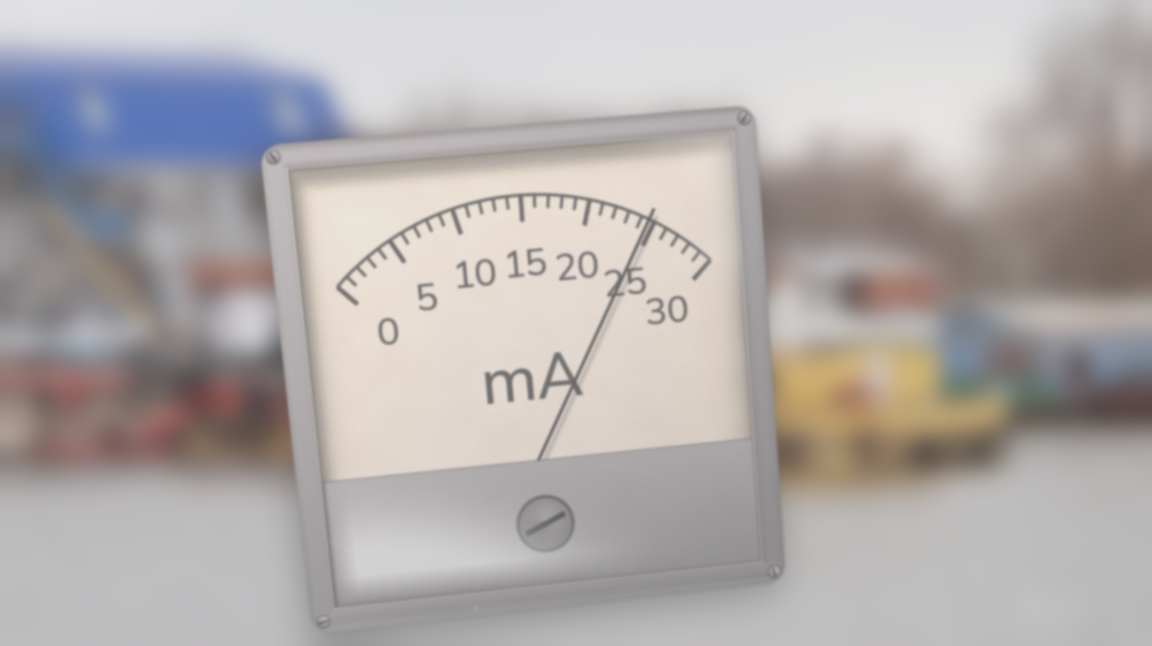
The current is 24.5 mA
